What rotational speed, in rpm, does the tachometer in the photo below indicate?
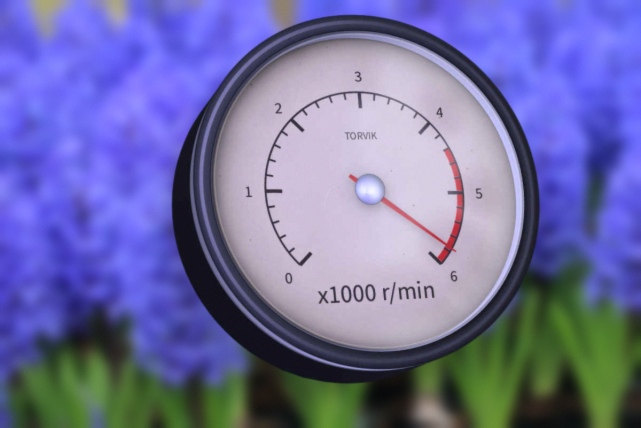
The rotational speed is 5800 rpm
